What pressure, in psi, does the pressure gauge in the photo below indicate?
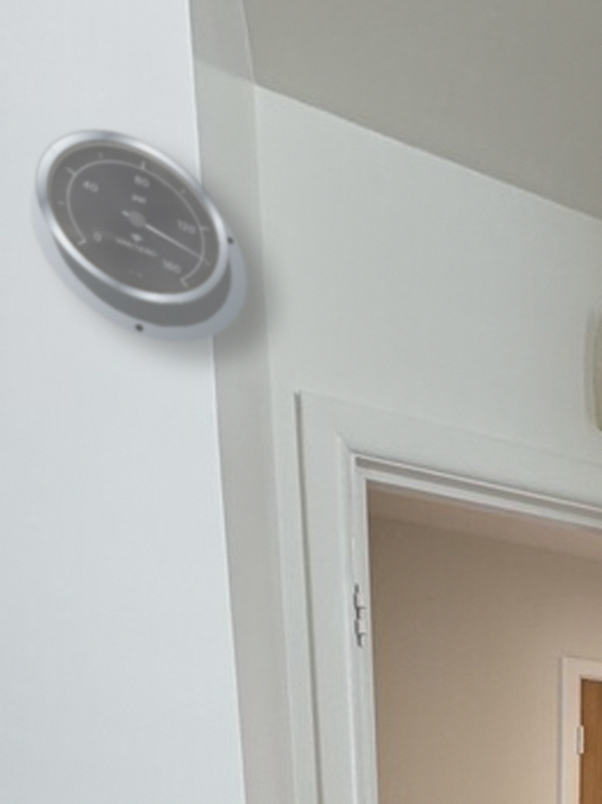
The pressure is 140 psi
